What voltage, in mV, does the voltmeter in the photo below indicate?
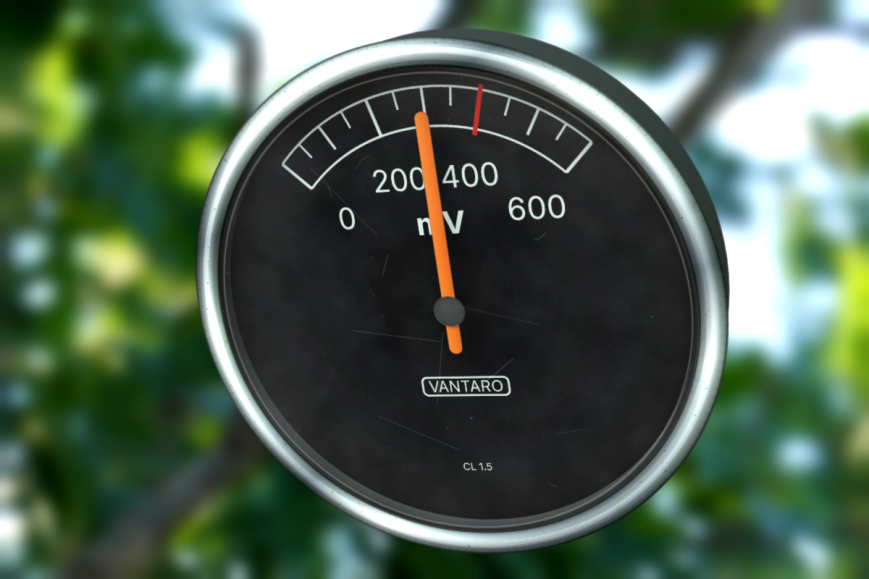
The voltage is 300 mV
